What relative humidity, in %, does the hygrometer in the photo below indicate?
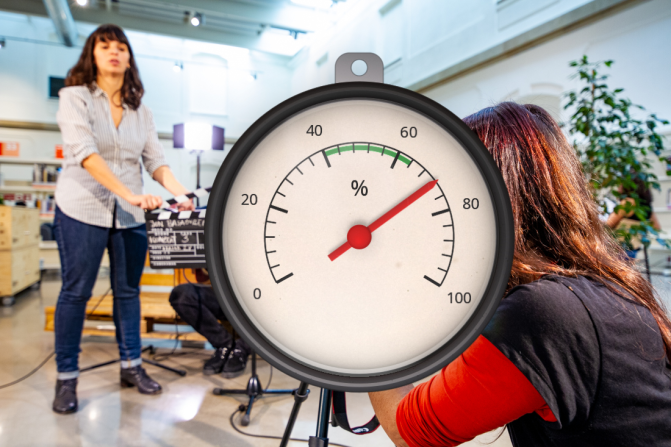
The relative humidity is 72 %
